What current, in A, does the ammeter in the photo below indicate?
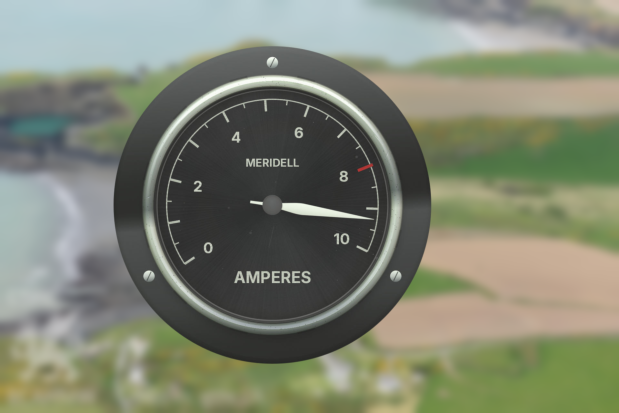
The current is 9.25 A
